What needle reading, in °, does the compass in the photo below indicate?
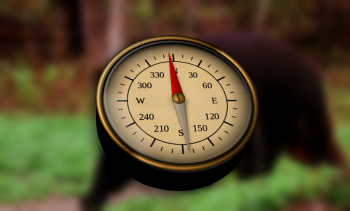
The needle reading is 355 °
